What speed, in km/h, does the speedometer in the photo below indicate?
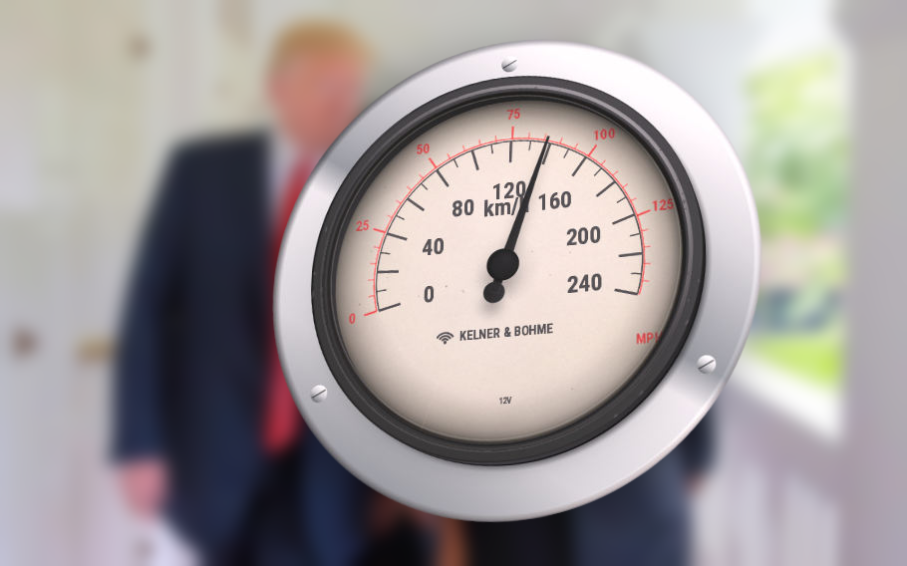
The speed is 140 km/h
